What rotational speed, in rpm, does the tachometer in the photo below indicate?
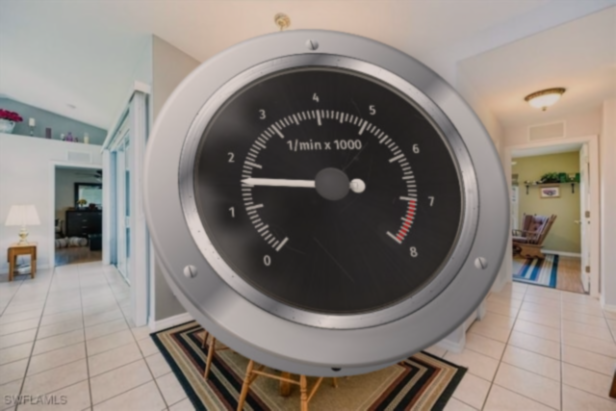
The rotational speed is 1500 rpm
